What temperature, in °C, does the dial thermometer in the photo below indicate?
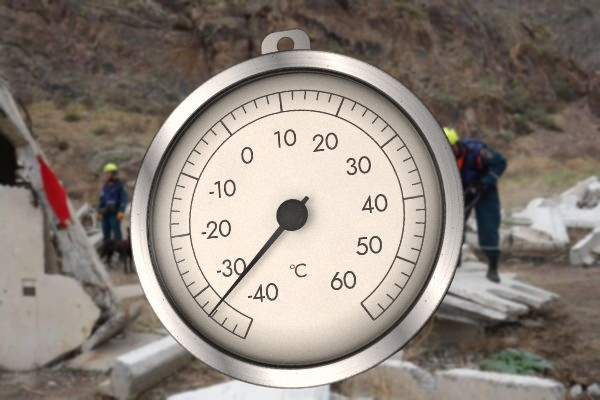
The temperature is -34 °C
